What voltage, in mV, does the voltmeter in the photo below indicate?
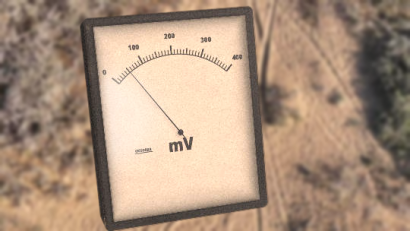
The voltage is 50 mV
